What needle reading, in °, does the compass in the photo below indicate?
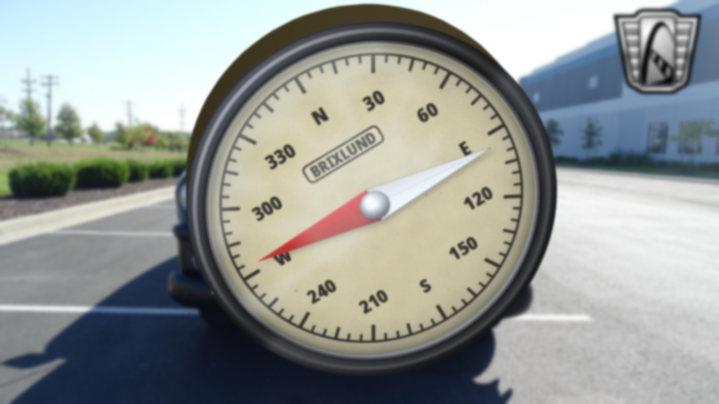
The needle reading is 275 °
